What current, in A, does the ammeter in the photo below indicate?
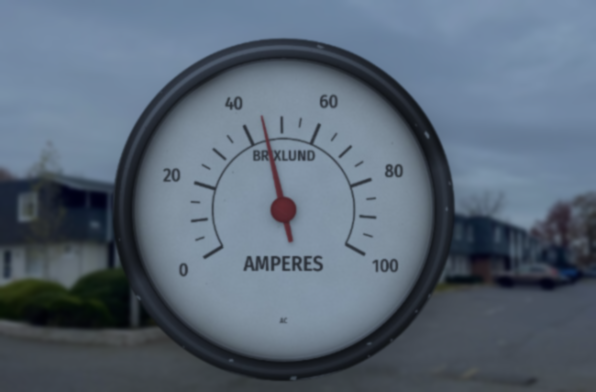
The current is 45 A
